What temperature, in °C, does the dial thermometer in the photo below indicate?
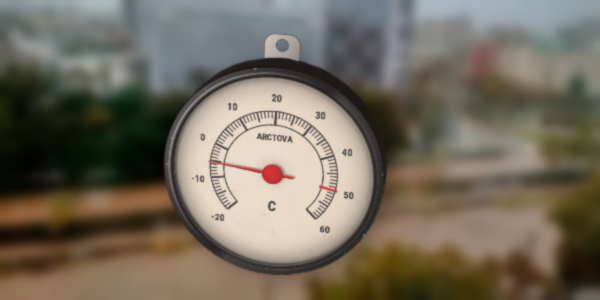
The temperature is -5 °C
